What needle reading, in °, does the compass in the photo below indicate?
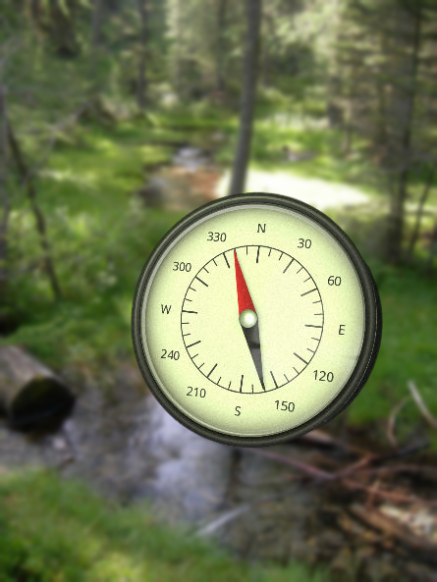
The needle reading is 340 °
